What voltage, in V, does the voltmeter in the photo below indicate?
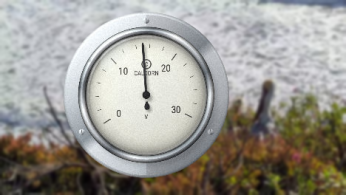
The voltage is 15 V
